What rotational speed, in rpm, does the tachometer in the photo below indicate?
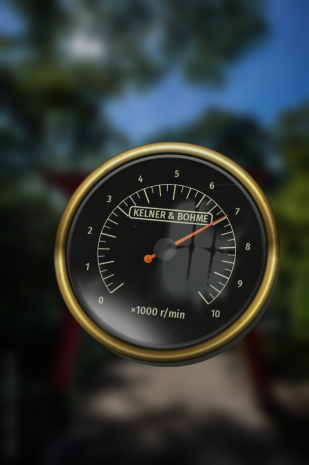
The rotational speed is 7000 rpm
